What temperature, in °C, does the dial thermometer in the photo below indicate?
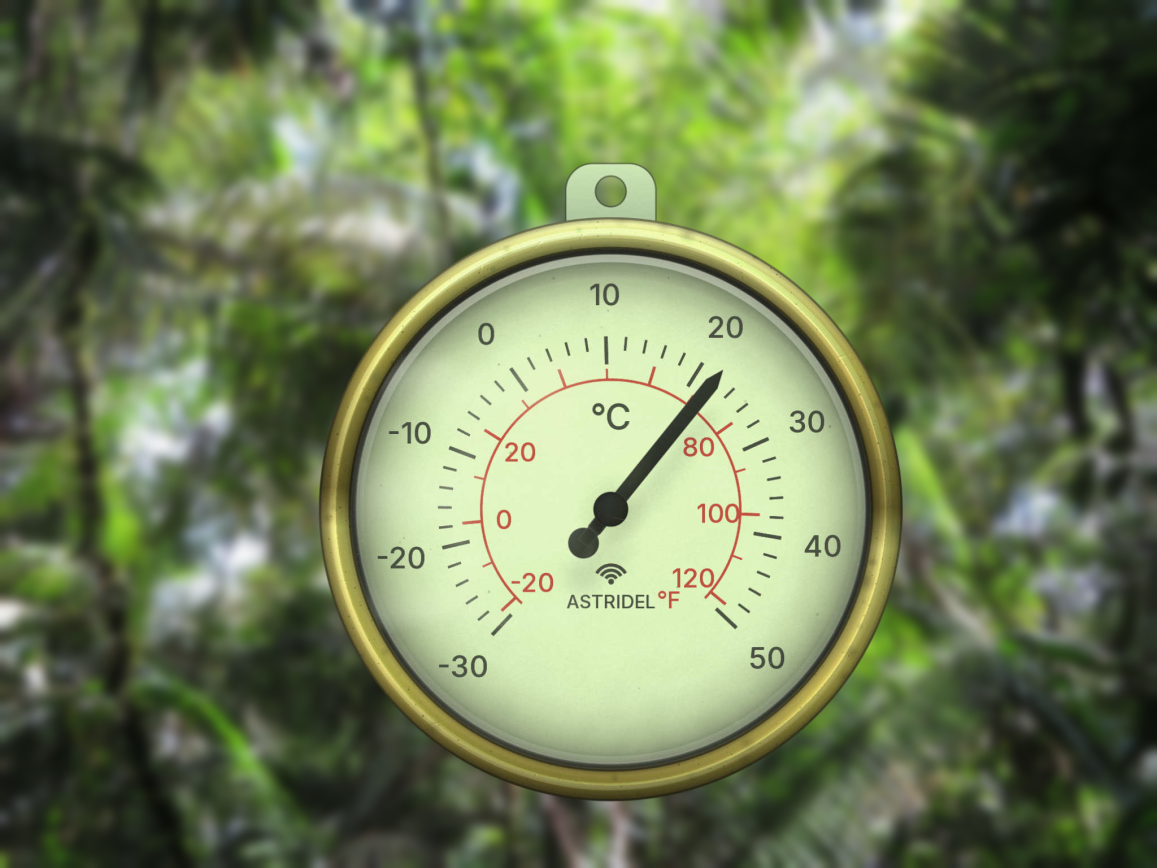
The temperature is 22 °C
